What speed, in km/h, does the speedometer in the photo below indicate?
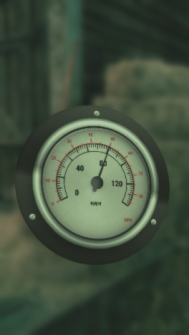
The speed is 80 km/h
